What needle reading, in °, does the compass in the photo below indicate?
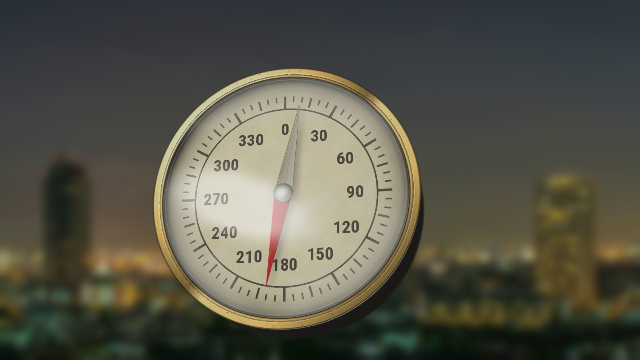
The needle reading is 190 °
